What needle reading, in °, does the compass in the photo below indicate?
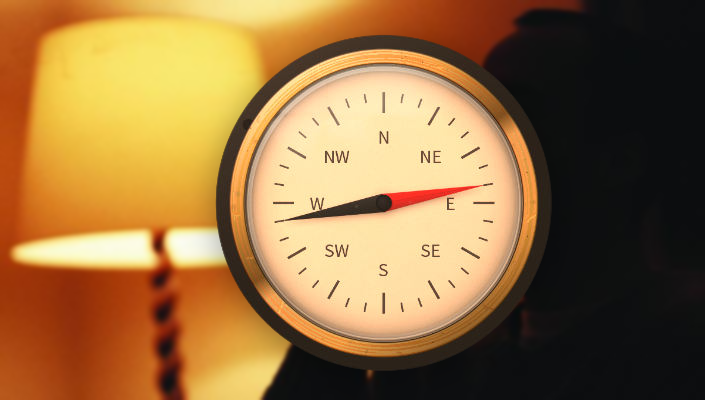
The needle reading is 80 °
